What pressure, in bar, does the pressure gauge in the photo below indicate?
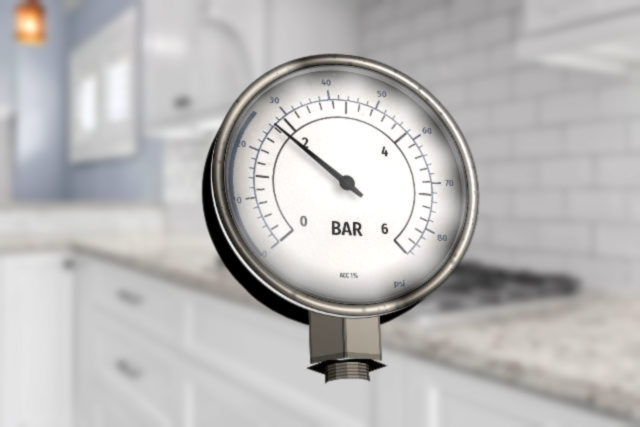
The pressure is 1.8 bar
